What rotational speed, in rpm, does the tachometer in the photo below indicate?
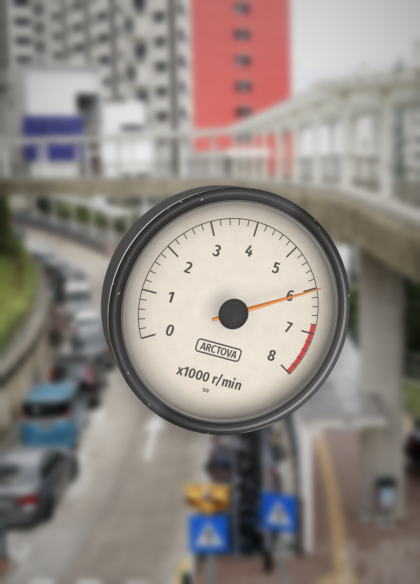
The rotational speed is 6000 rpm
